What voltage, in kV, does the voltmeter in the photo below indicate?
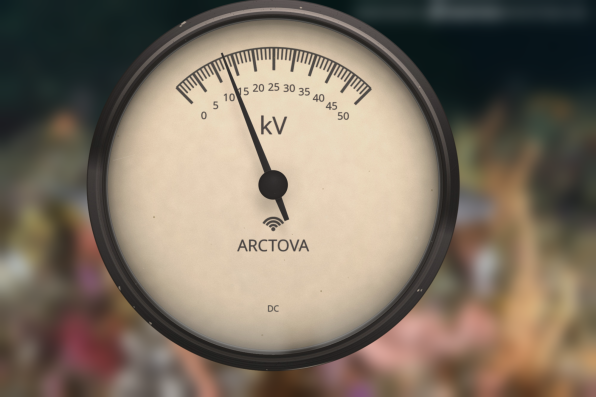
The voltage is 13 kV
